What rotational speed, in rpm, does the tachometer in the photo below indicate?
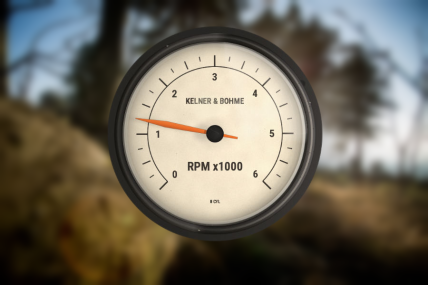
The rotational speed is 1250 rpm
